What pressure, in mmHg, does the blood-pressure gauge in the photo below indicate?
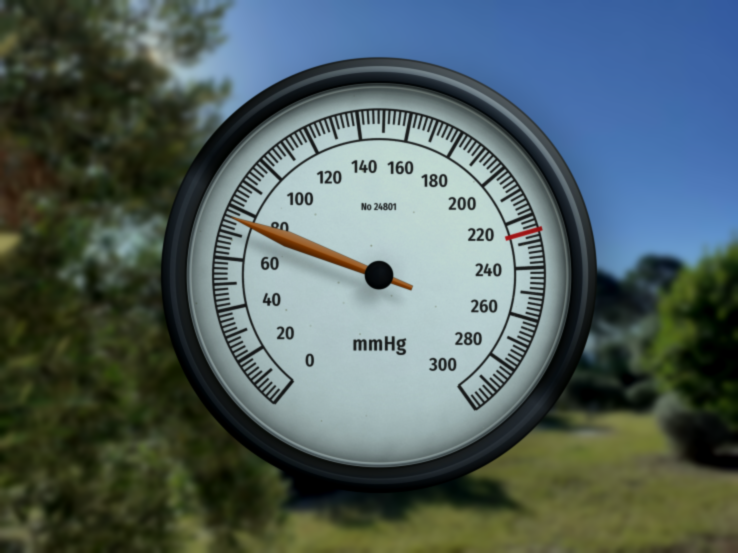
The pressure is 76 mmHg
